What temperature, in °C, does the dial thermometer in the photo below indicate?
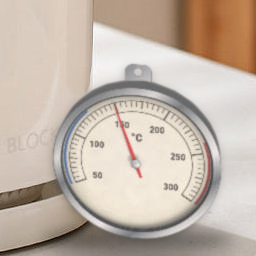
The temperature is 150 °C
